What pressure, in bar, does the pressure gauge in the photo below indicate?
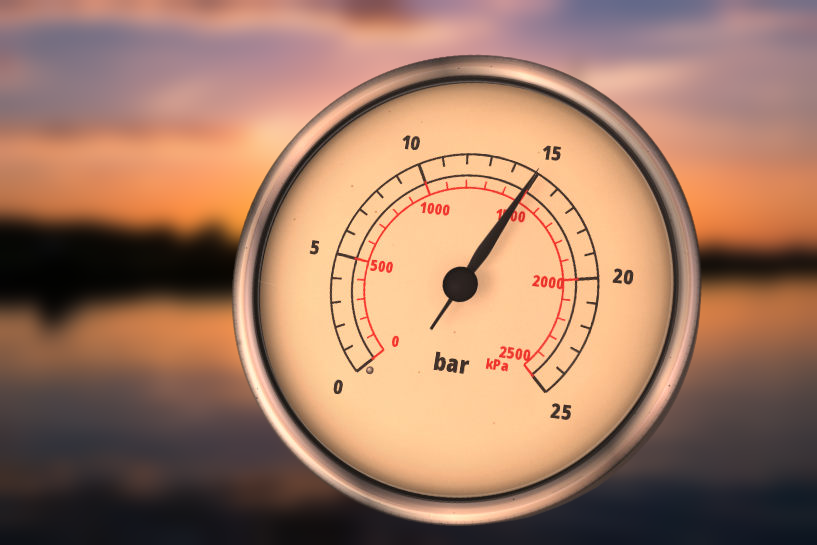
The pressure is 15 bar
